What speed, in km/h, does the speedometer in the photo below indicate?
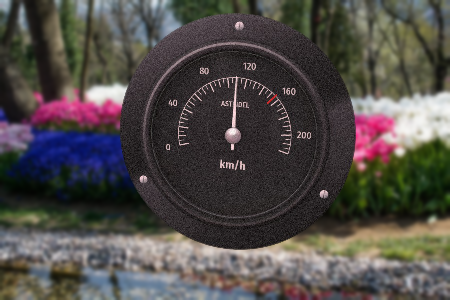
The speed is 110 km/h
